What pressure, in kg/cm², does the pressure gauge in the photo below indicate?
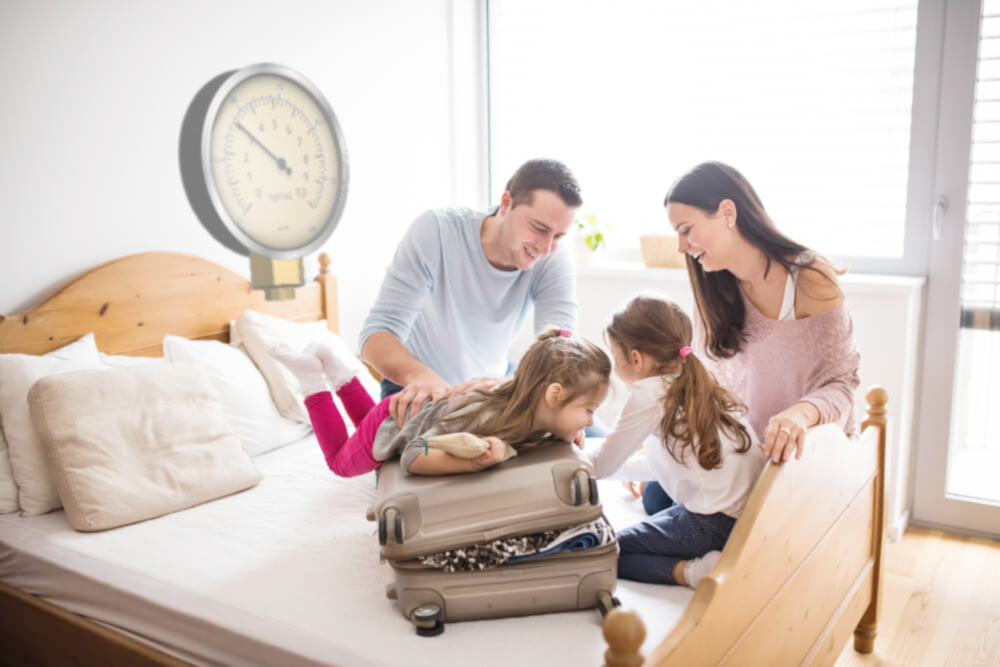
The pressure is 3 kg/cm²
